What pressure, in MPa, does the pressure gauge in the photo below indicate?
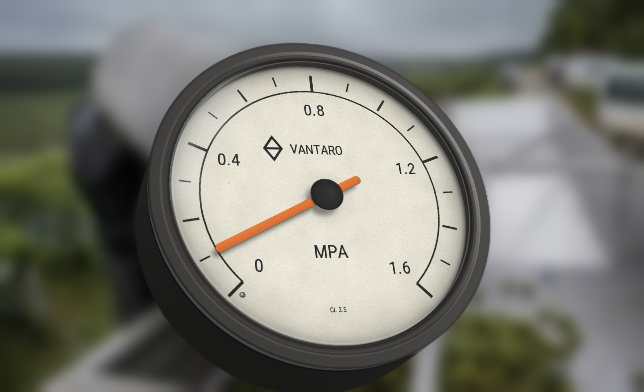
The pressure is 0.1 MPa
